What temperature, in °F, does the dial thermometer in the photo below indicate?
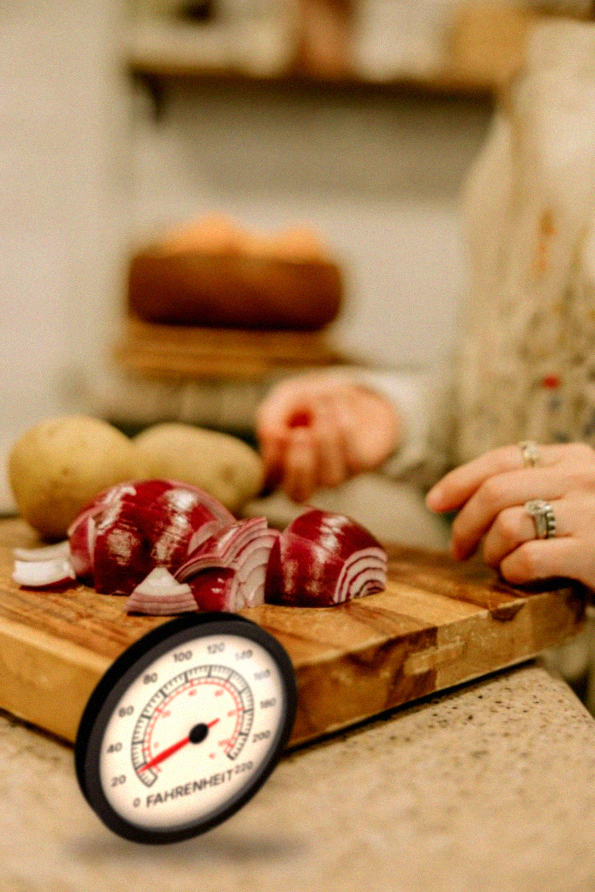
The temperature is 20 °F
